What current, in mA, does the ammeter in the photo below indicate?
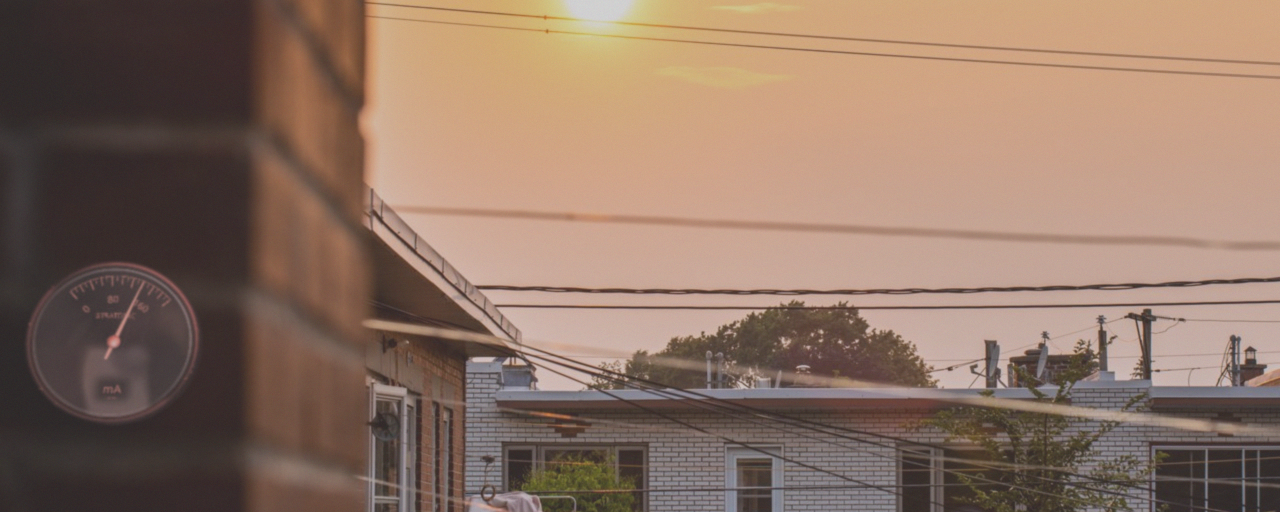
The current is 140 mA
